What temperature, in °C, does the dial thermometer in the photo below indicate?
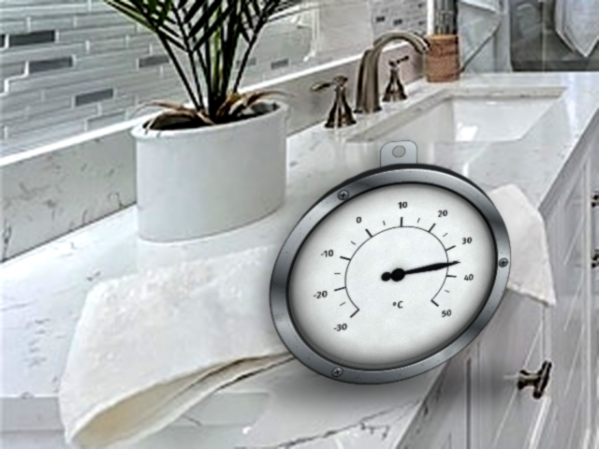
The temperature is 35 °C
